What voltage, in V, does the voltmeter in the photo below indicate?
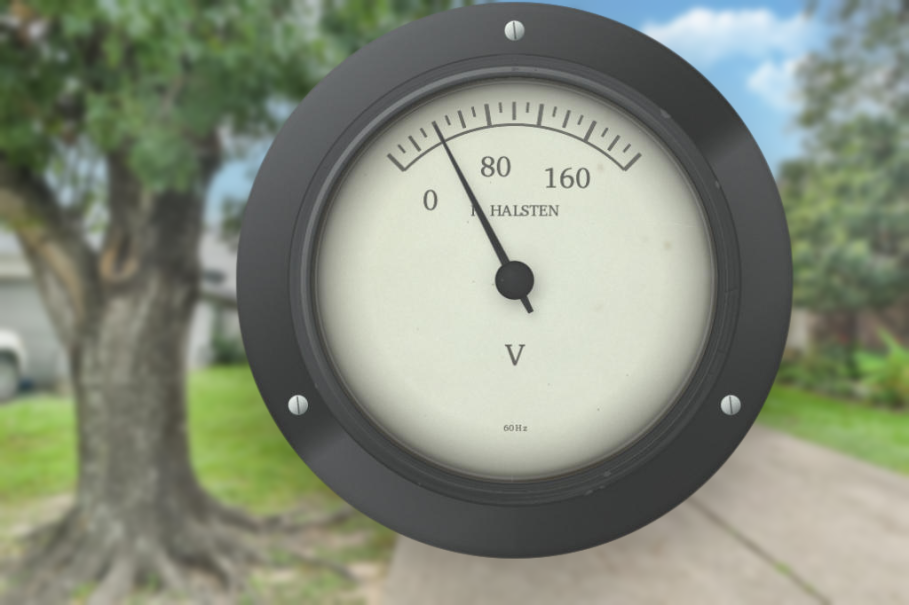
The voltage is 40 V
